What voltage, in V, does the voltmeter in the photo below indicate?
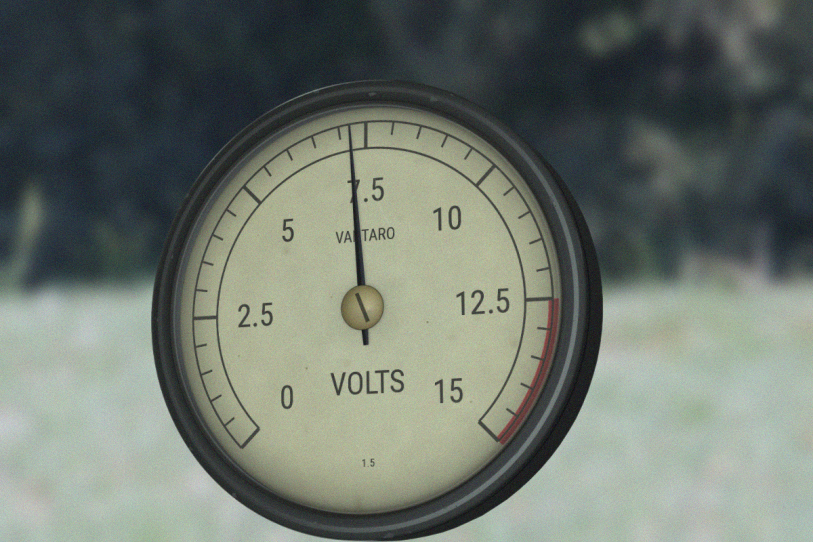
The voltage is 7.25 V
